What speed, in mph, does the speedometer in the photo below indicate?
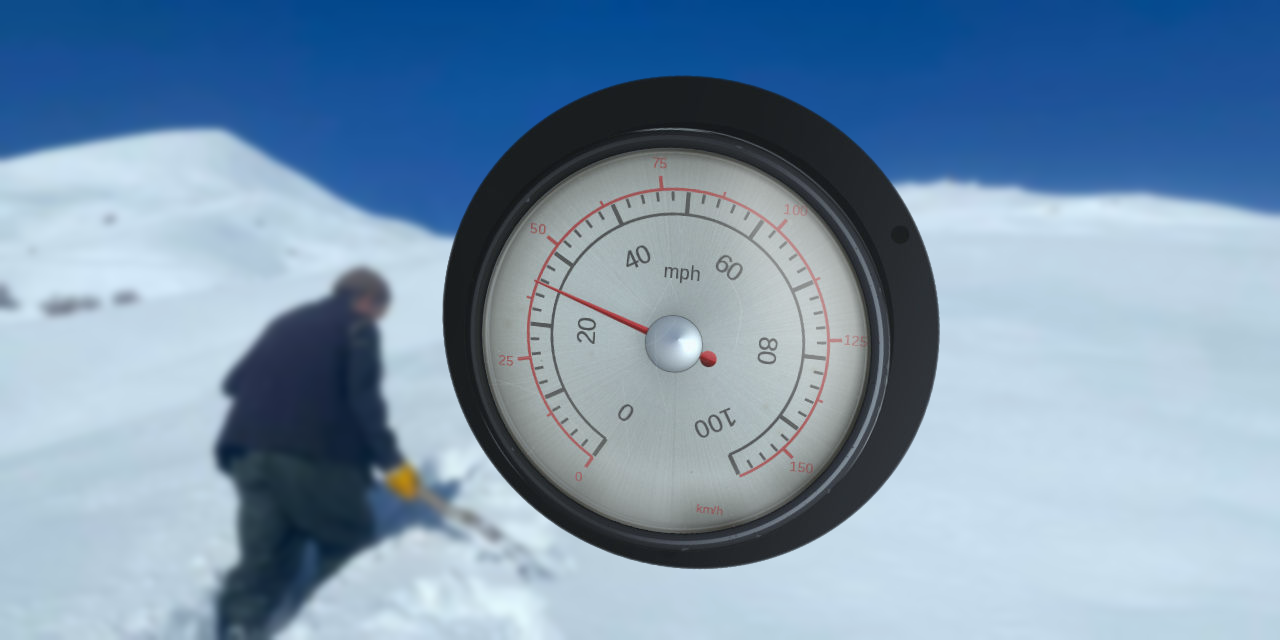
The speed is 26 mph
